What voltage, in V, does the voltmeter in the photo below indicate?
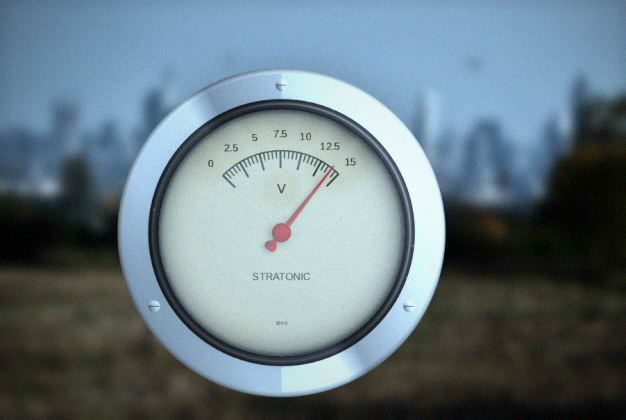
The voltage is 14 V
